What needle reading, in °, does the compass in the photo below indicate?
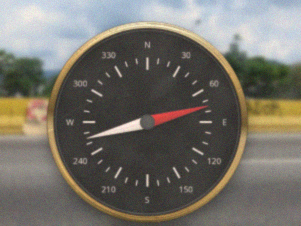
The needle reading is 75 °
